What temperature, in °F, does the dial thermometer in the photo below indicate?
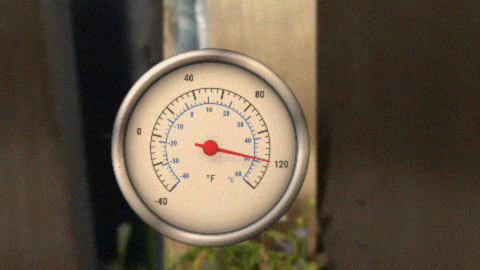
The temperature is 120 °F
